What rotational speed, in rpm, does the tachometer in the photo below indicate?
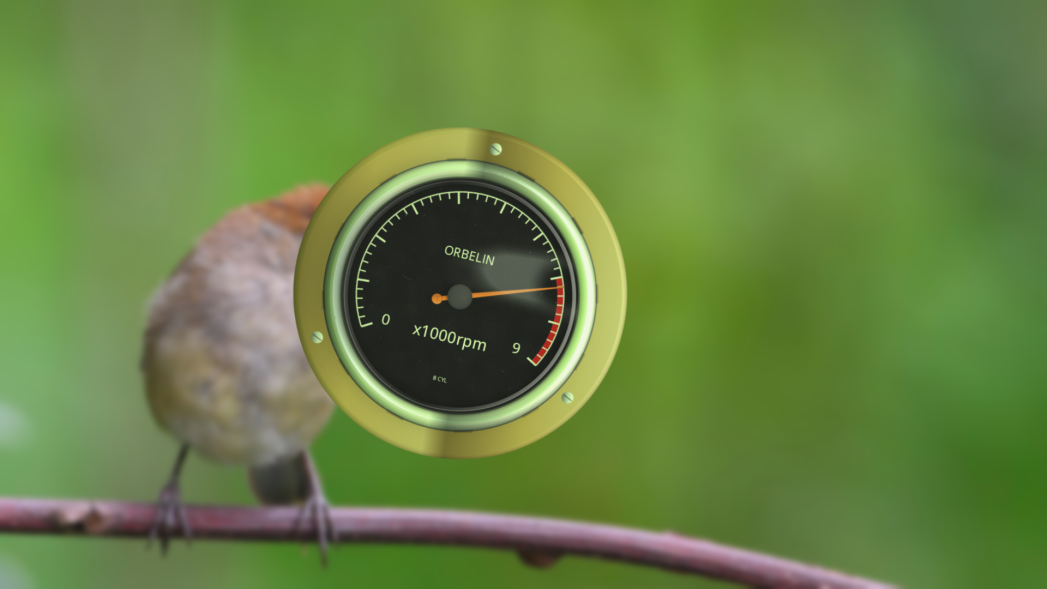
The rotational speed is 7200 rpm
